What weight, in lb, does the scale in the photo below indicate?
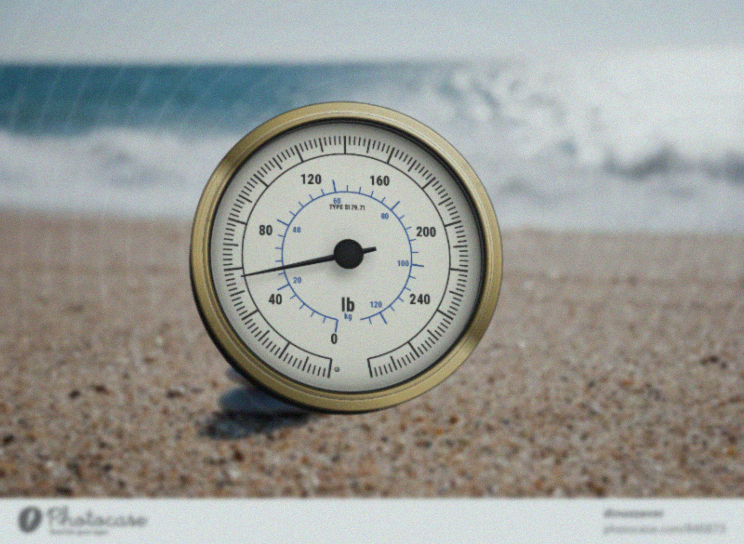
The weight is 56 lb
